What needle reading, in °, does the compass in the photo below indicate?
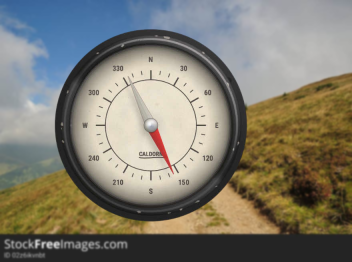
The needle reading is 155 °
